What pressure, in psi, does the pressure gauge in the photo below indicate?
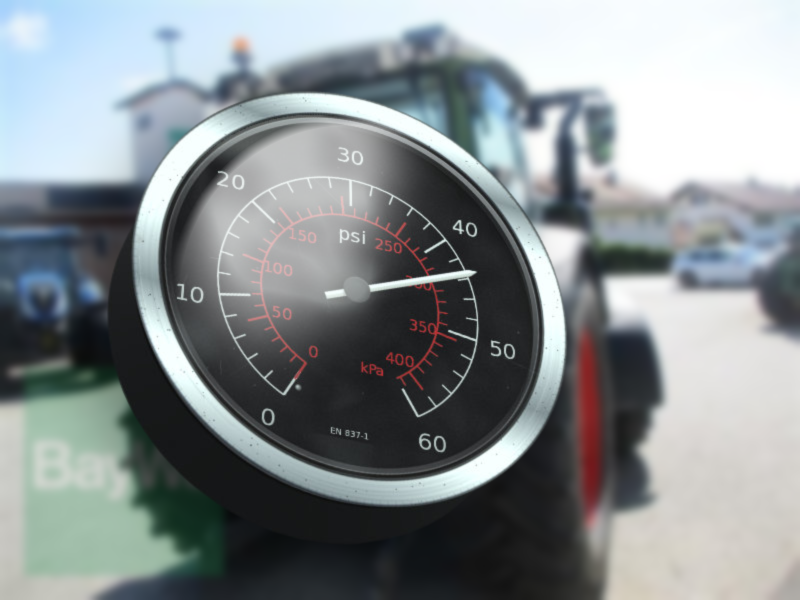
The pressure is 44 psi
